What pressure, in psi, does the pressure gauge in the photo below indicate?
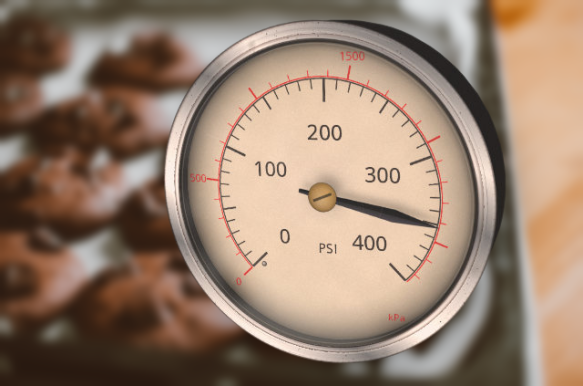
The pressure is 350 psi
